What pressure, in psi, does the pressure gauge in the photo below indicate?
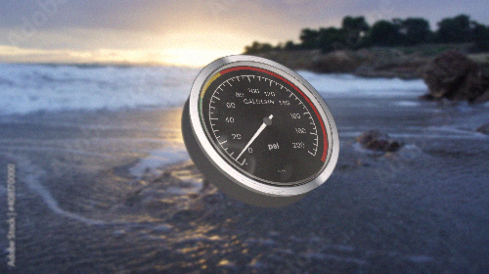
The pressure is 5 psi
